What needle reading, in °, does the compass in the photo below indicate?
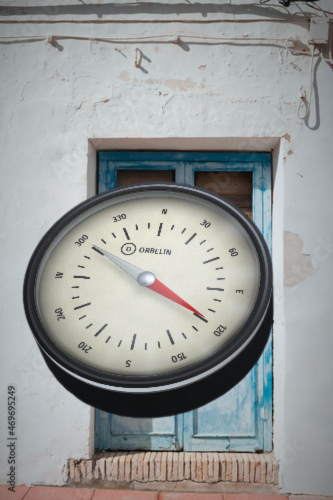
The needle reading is 120 °
